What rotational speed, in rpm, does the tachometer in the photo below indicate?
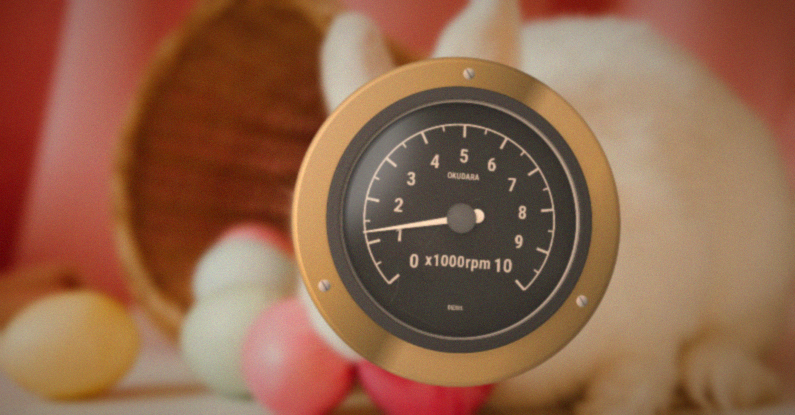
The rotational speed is 1250 rpm
